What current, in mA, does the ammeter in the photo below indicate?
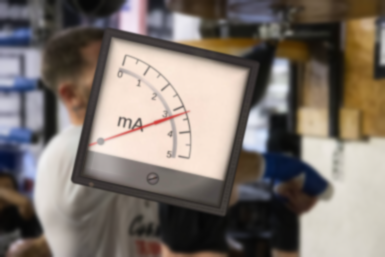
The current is 3.25 mA
